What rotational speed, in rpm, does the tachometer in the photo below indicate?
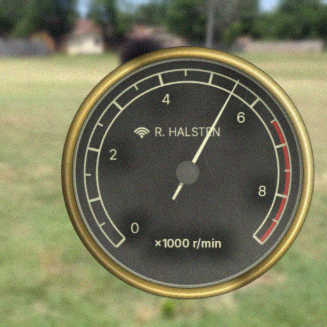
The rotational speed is 5500 rpm
